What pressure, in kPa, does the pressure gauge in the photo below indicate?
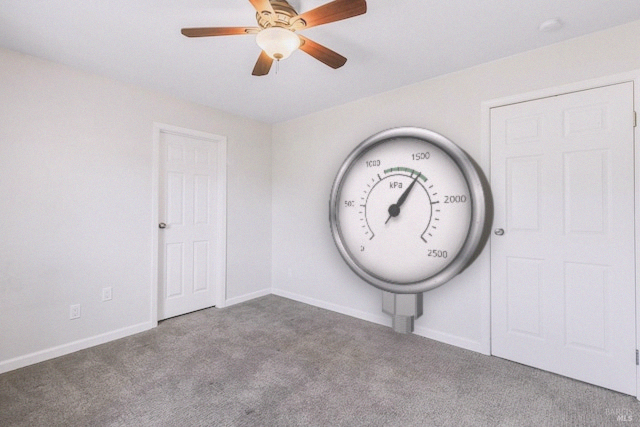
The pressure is 1600 kPa
